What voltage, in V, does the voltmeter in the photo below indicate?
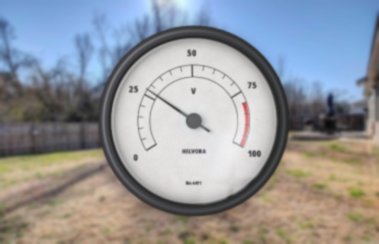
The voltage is 27.5 V
